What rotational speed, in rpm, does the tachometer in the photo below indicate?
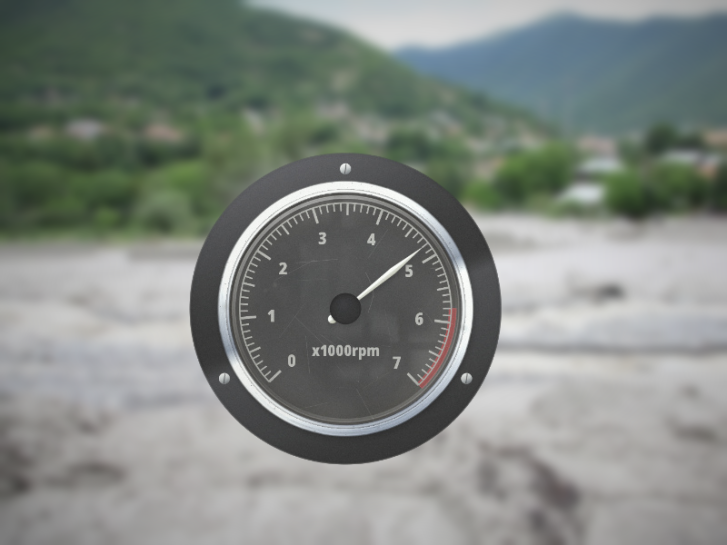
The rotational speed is 4800 rpm
